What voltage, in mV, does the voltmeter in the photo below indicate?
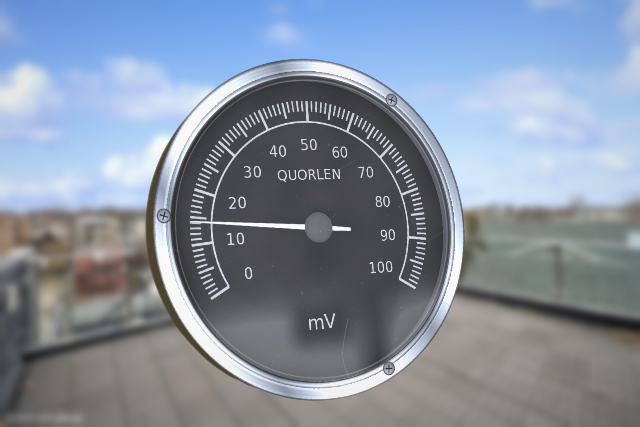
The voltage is 14 mV
